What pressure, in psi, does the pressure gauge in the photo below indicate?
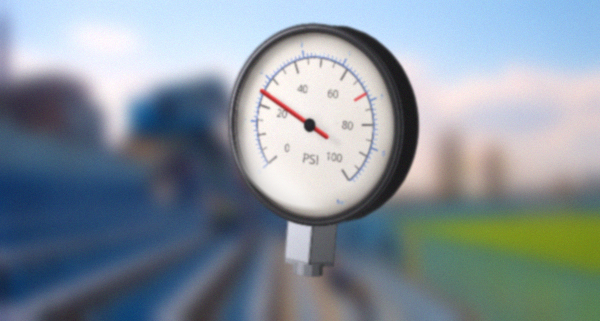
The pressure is 25 psi
